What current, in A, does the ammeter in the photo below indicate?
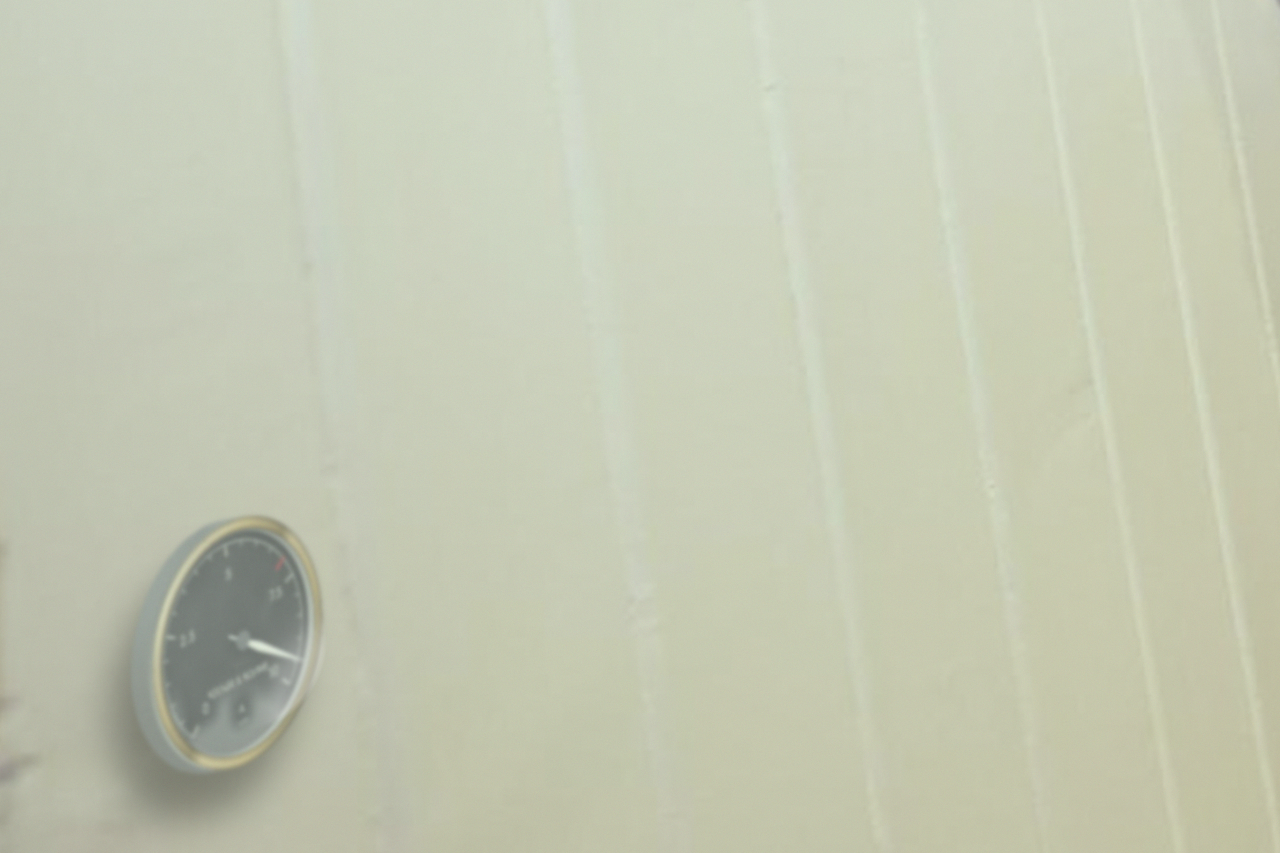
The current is 9.5 A
